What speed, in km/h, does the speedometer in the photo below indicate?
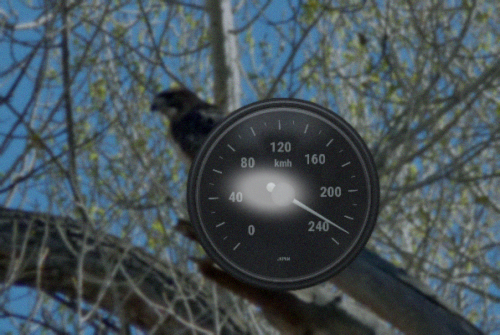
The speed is 230 km/h
